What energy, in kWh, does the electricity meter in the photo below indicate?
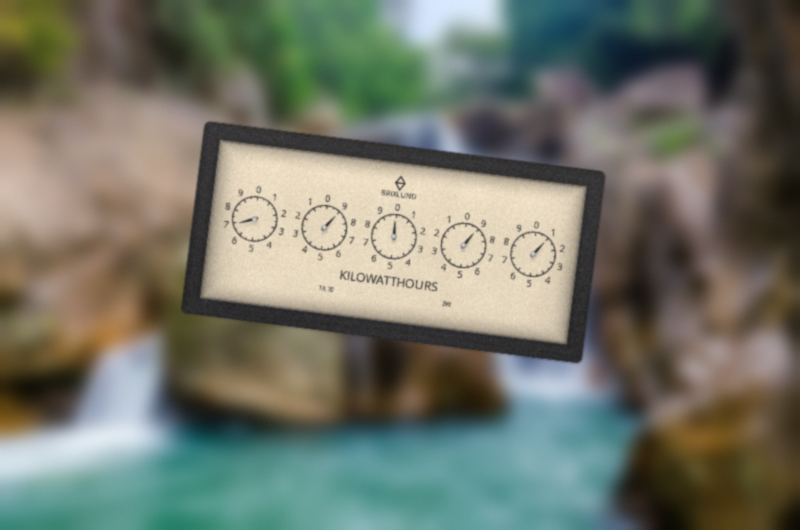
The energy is 68991 kWh
